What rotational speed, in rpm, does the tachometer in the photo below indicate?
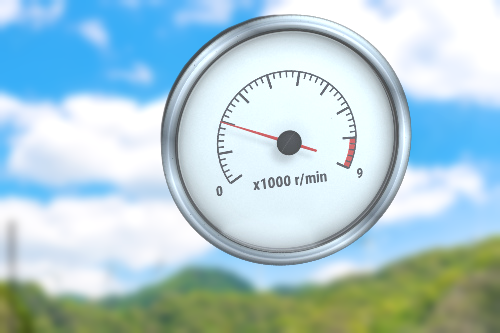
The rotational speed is 2000 rpm
